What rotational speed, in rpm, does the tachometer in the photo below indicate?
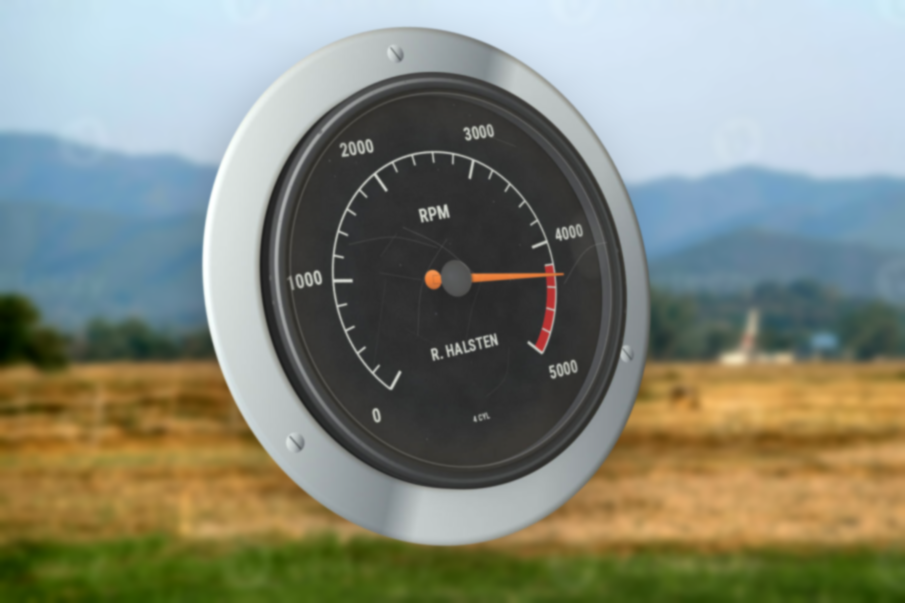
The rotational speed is 4300 rpm
